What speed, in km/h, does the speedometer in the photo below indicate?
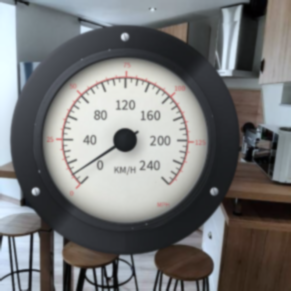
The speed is 10 km/h
